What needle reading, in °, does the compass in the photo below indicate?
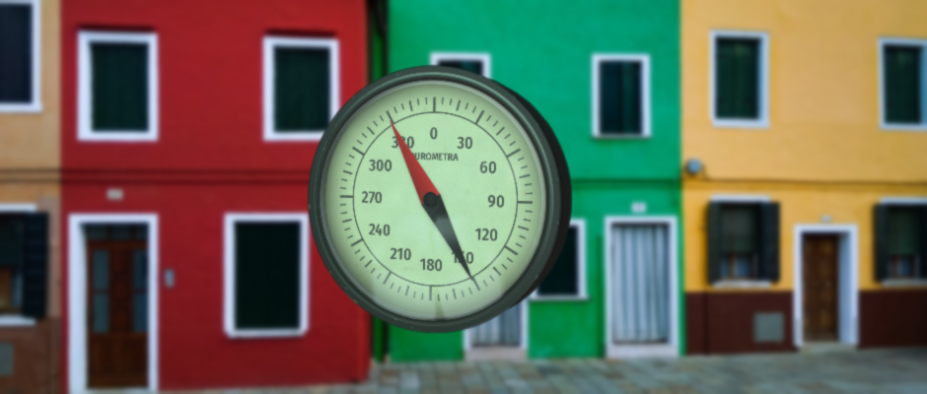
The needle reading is 330 °
